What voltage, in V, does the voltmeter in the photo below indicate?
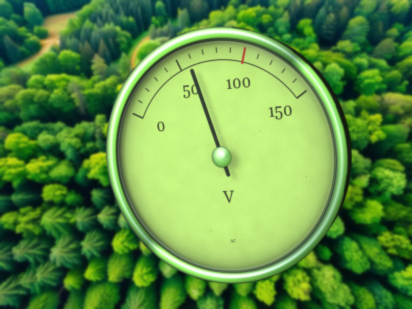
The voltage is 60 V
